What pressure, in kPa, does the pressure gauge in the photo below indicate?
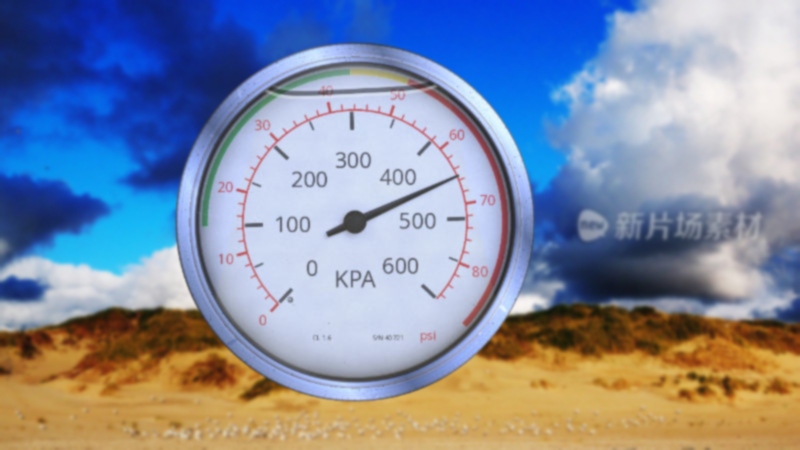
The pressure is 450 kPa
